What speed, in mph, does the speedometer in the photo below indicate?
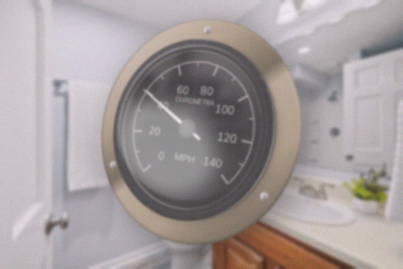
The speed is 40 mph
